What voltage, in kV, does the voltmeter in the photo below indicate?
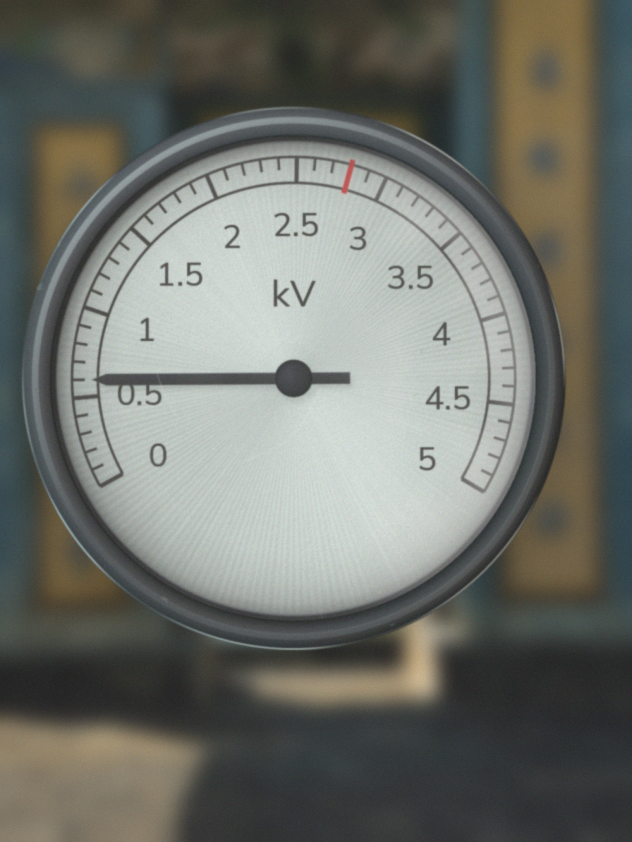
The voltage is 0.6 kV
